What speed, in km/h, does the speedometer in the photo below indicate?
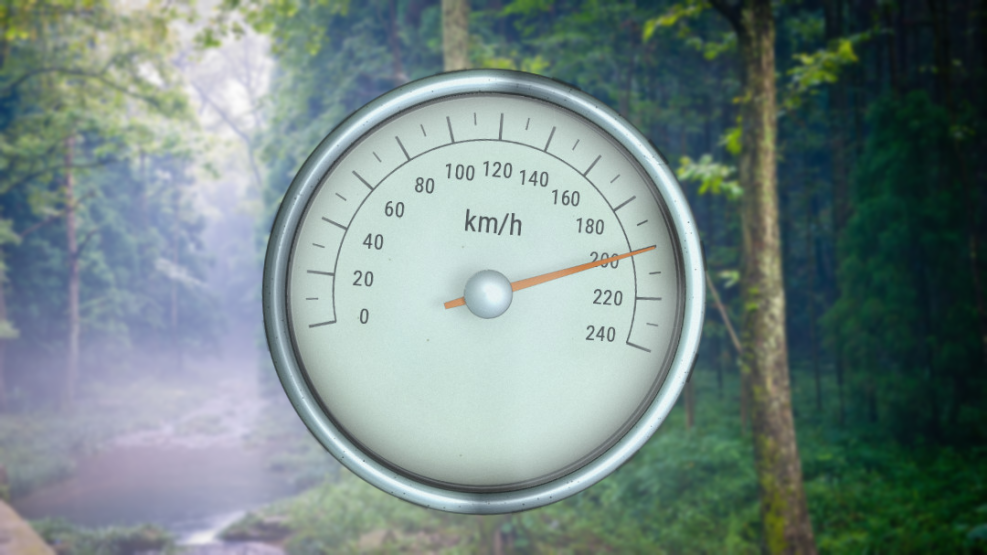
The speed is 200 km/h
